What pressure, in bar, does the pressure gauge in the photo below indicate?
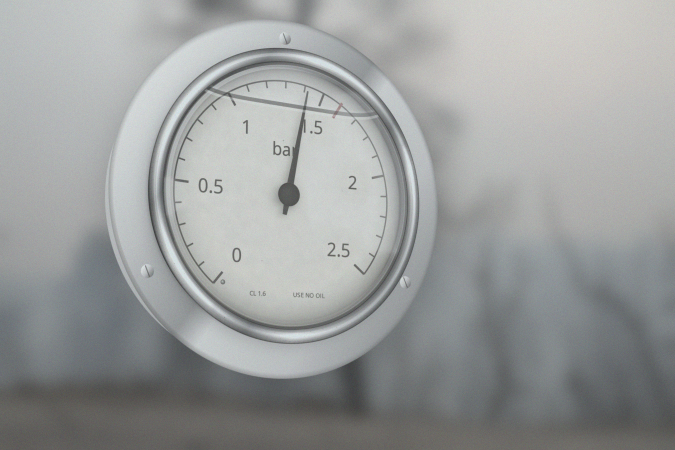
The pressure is 1.4 bar
